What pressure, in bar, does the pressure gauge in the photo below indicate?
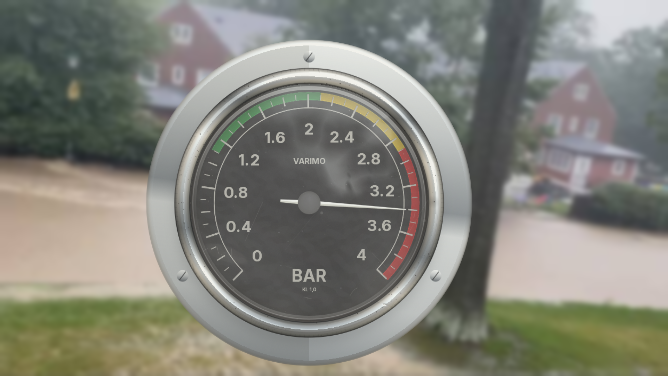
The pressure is 3.4 bar
